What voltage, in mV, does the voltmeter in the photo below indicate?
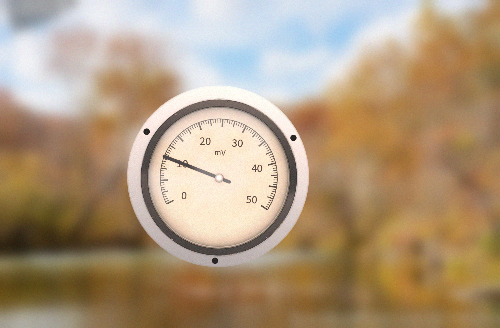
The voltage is 10 mV
